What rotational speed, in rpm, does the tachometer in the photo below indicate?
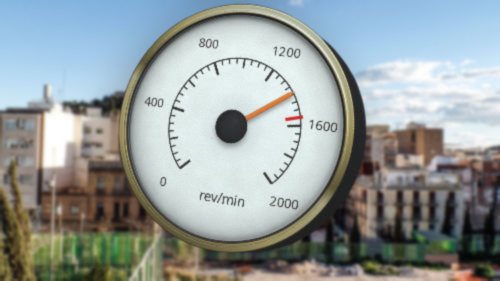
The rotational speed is 1400 rpm
